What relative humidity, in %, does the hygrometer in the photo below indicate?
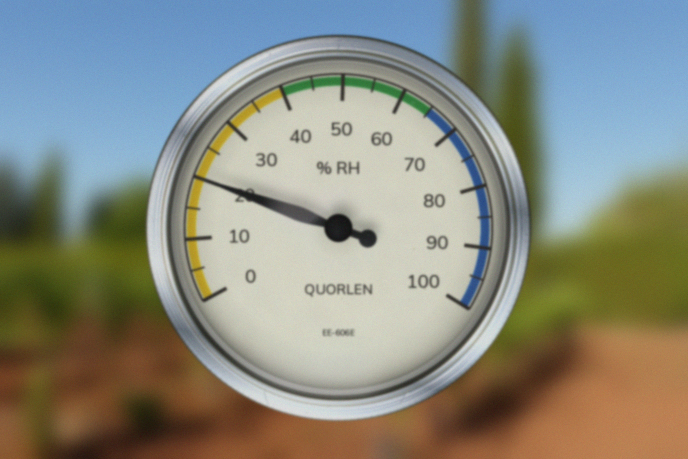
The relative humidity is 20 %
